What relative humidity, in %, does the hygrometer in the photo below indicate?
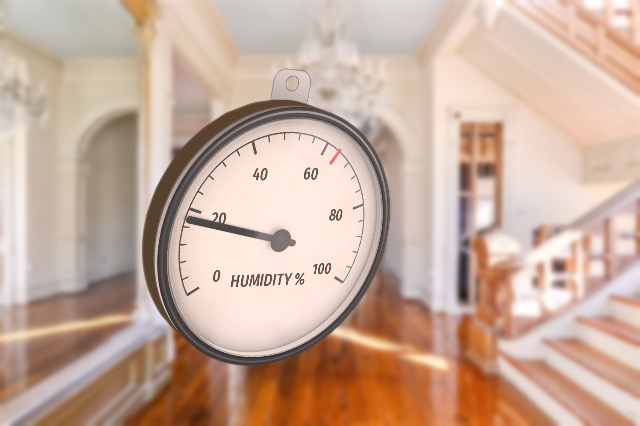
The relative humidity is 18 %
